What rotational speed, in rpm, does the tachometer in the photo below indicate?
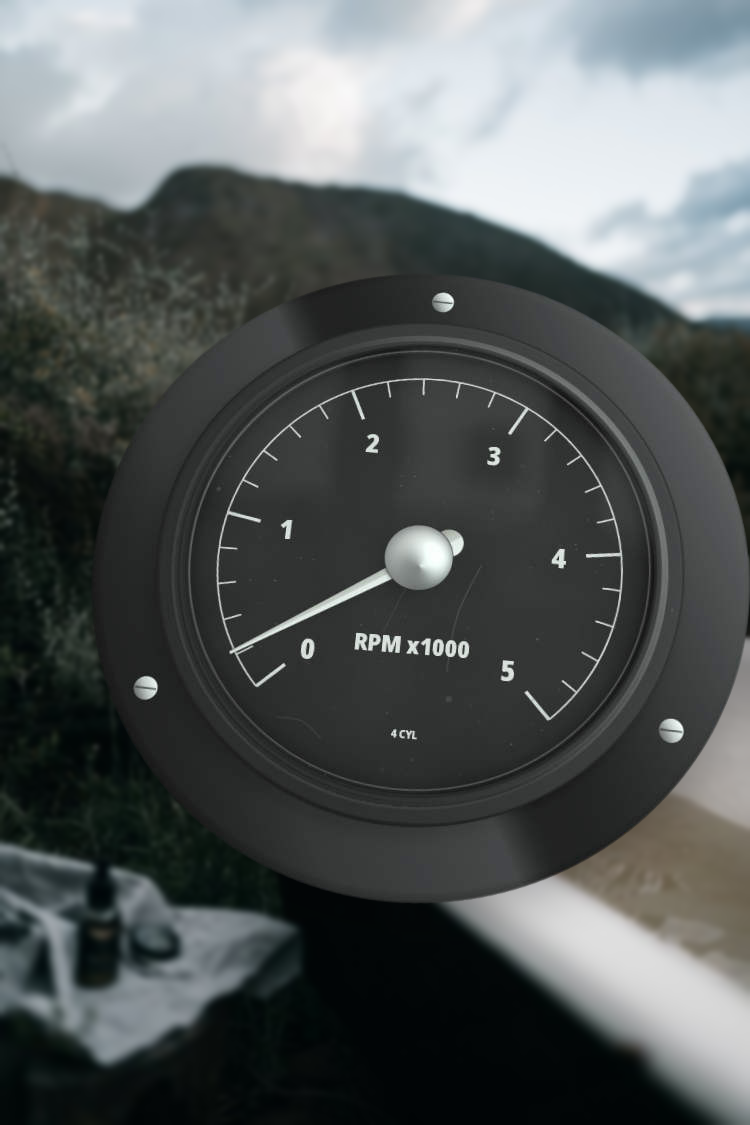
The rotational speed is 200 rpm
